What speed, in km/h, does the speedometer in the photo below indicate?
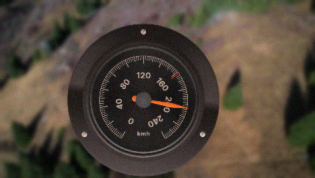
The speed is 200 km/h
